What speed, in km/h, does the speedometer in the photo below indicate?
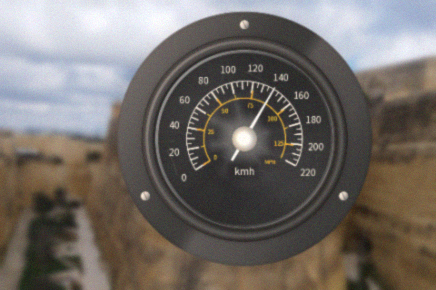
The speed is 140 km/h
